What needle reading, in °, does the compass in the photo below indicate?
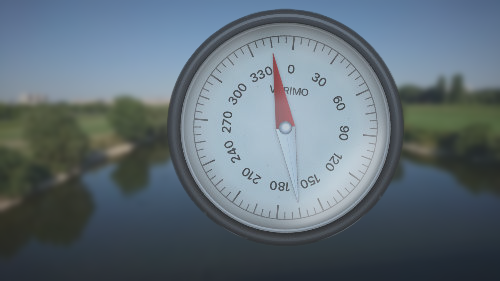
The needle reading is 345 °
